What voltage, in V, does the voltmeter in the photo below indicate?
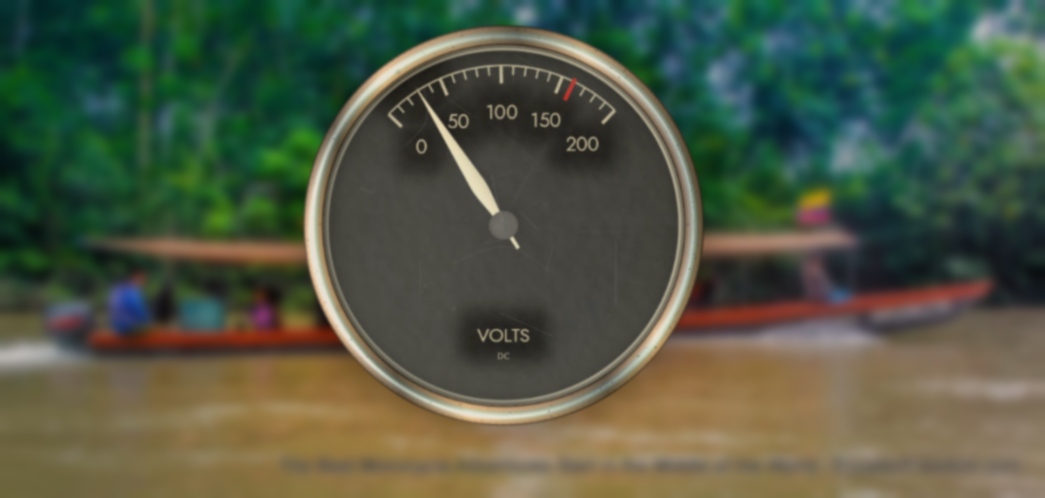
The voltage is 30 V
